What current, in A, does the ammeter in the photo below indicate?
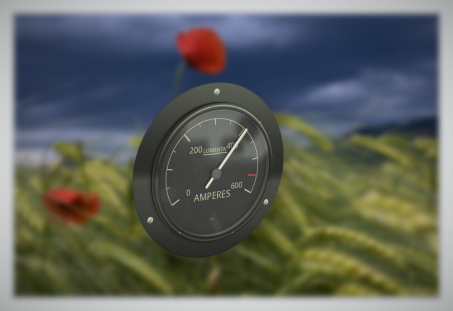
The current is 400 A
